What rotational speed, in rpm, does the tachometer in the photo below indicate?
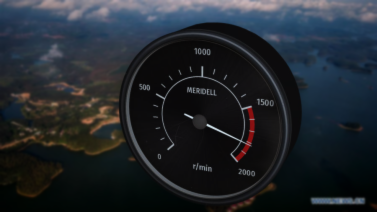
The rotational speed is 1800 rpm
